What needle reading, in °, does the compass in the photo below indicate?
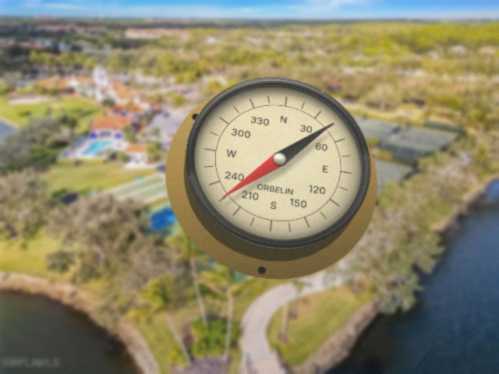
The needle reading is 225 °
